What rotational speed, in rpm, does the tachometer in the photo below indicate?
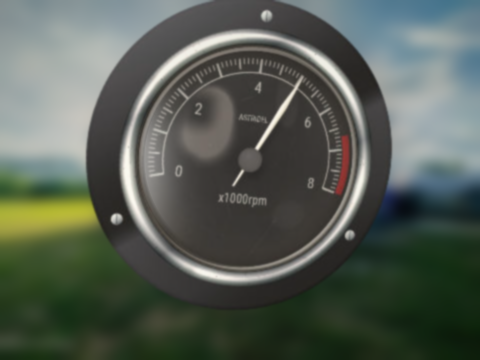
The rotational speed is 5000 rpm
